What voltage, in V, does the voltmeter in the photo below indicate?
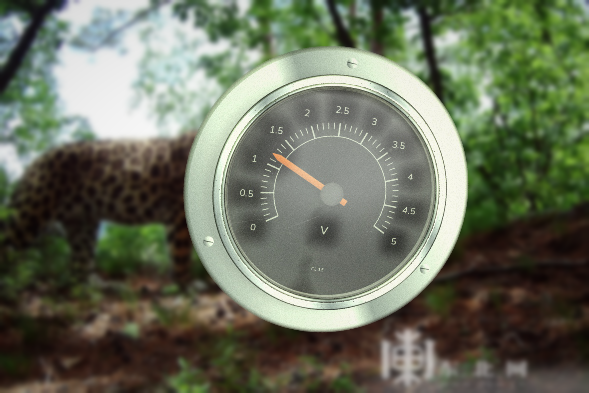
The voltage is 1.2 V
